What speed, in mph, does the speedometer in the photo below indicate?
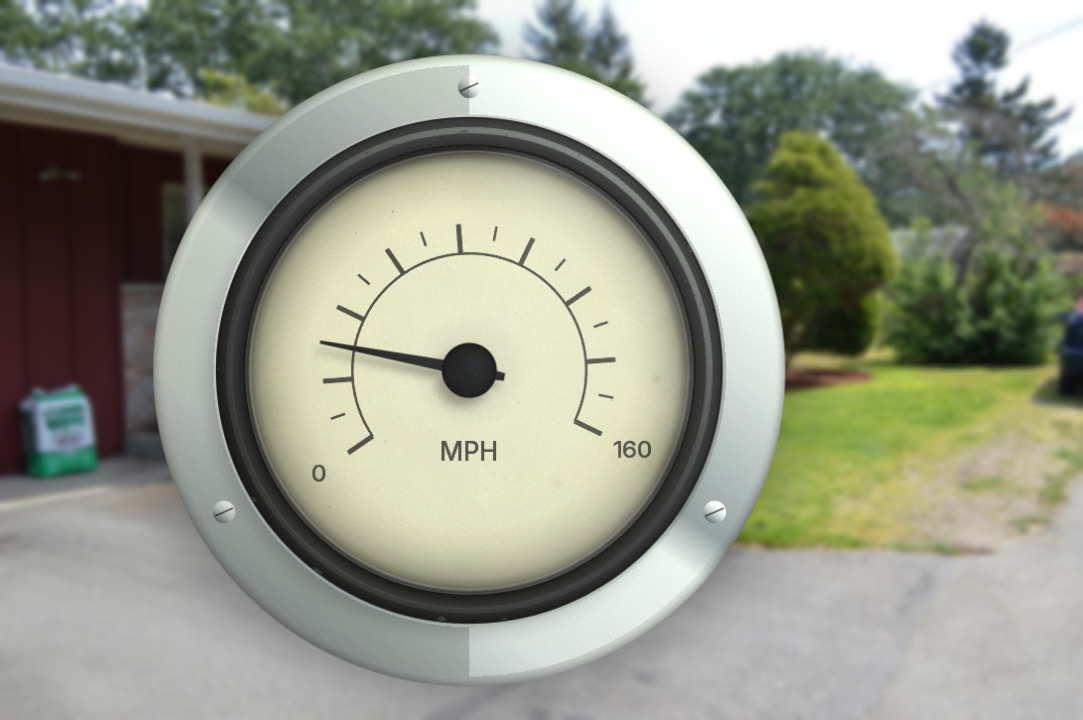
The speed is 30 mph
